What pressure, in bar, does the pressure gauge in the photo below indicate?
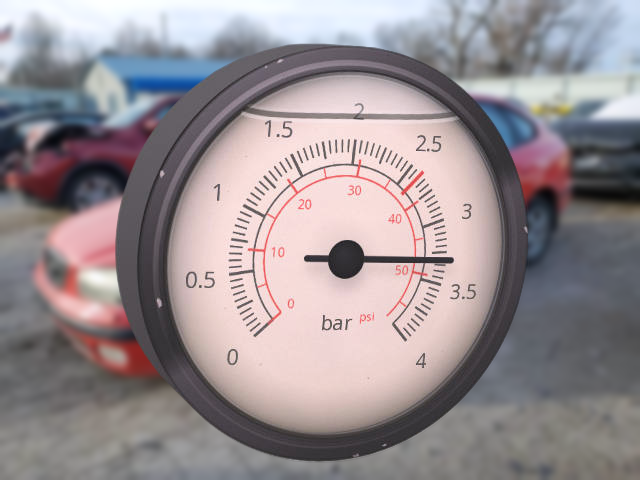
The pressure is 3.3 bar
